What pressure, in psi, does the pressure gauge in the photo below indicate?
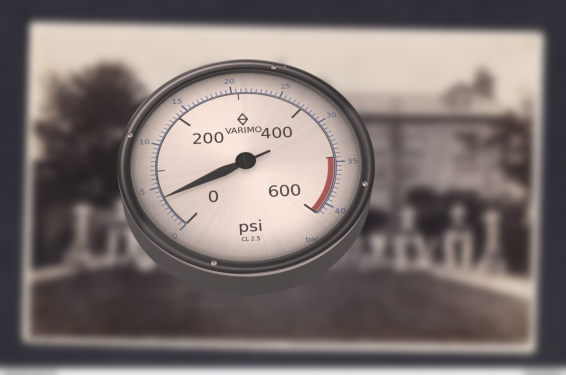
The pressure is 50 psi
